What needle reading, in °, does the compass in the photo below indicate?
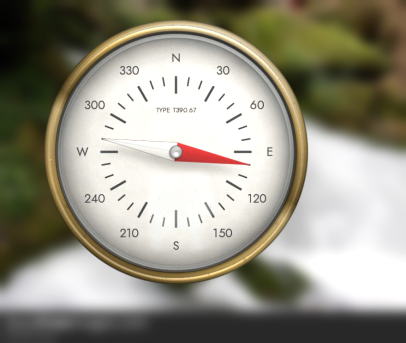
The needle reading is 100 °
